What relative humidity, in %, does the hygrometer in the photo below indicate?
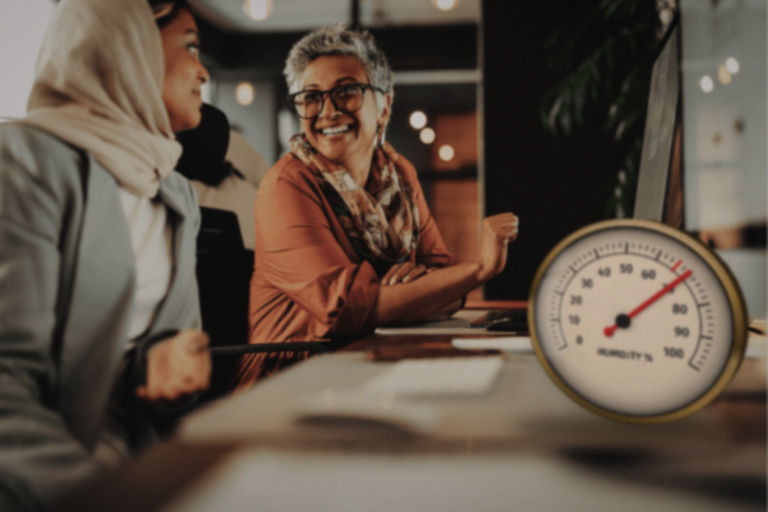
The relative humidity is 70 %
